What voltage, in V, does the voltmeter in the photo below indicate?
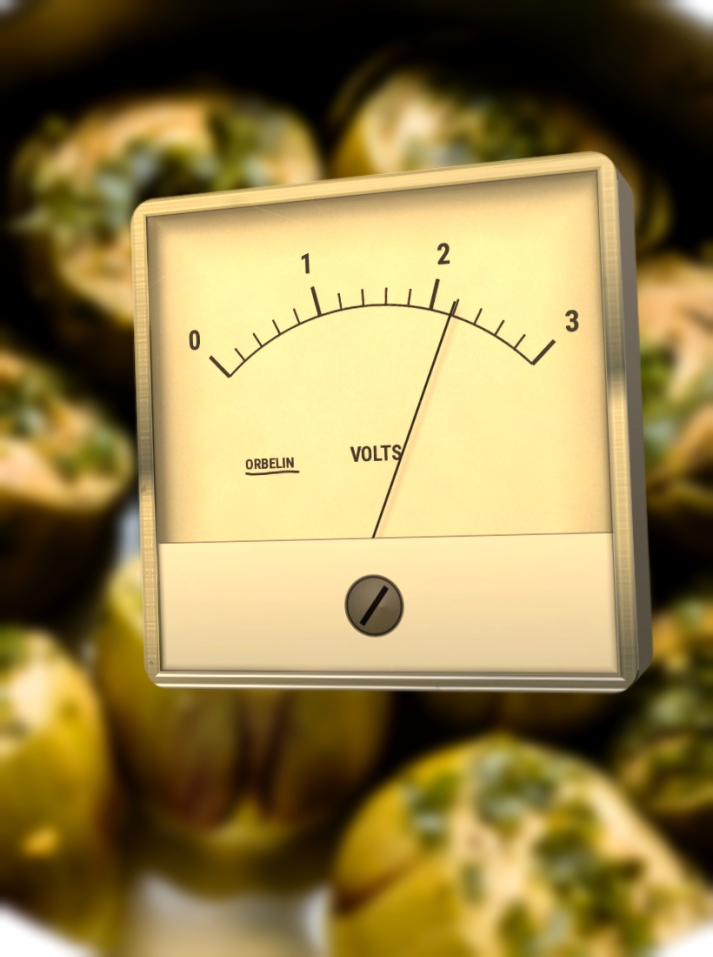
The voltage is 2.2 V
